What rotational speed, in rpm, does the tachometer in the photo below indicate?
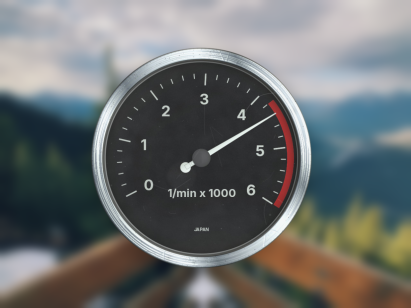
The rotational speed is 4400 rpm
